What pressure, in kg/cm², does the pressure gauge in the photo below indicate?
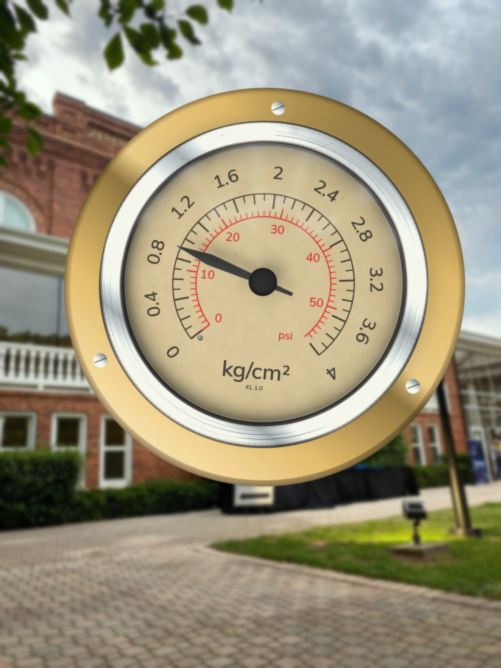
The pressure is 0.9 kg/cm²
